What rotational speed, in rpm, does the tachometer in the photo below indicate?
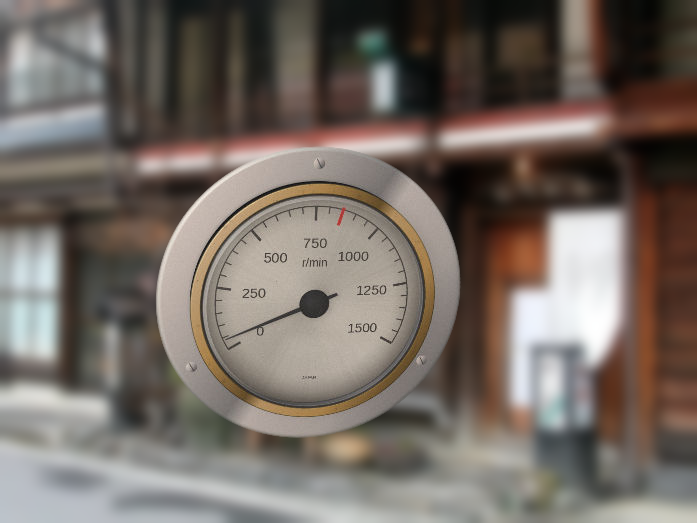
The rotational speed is 50 rpm
